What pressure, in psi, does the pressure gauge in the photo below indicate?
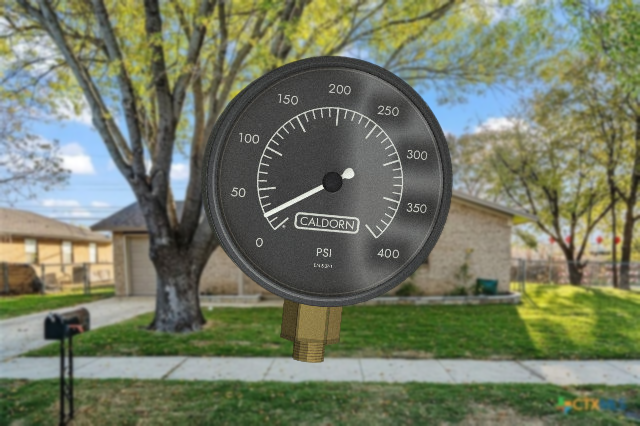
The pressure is 20 psi
